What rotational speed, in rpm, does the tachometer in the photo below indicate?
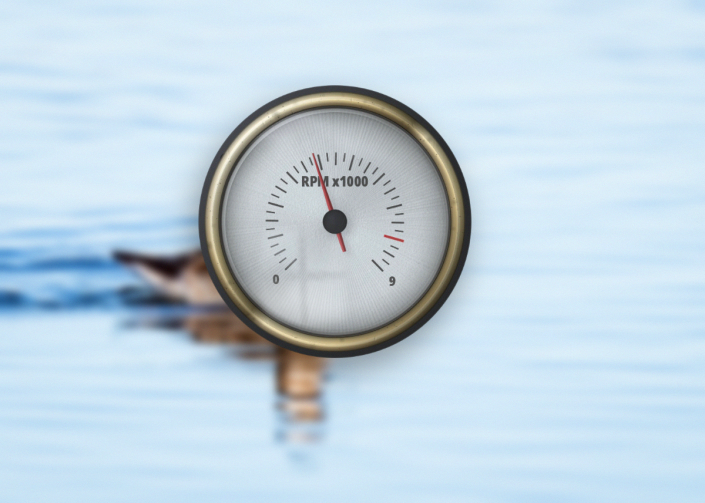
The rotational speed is 3875 rpm
